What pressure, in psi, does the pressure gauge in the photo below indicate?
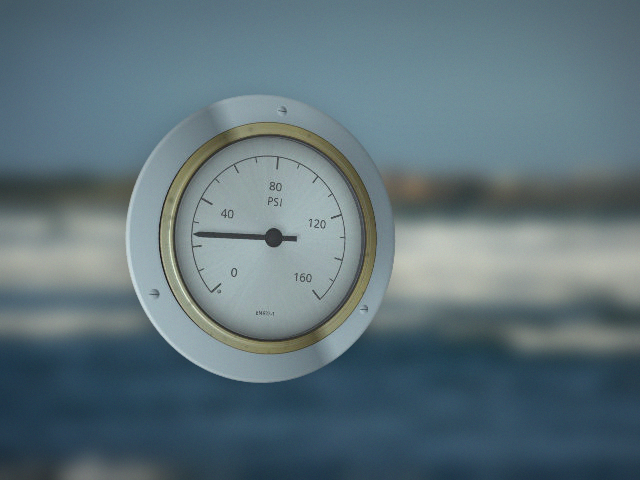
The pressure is 25 psi
